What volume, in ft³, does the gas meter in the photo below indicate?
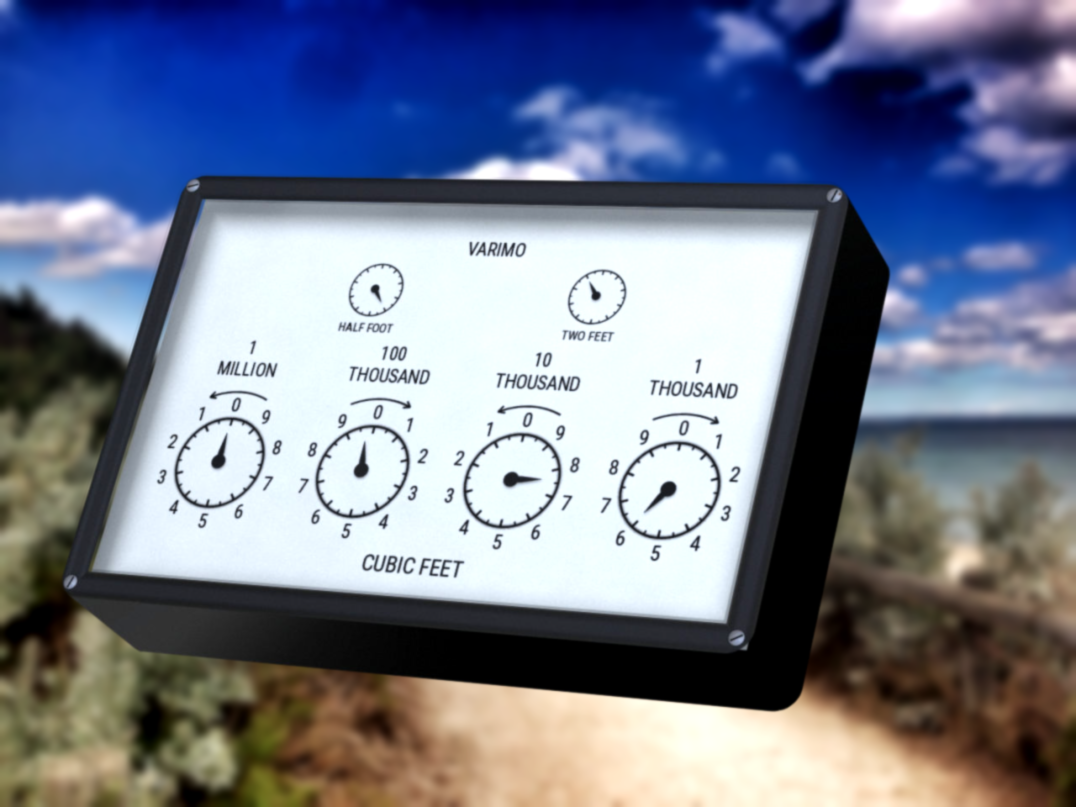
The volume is 997600 ft³
